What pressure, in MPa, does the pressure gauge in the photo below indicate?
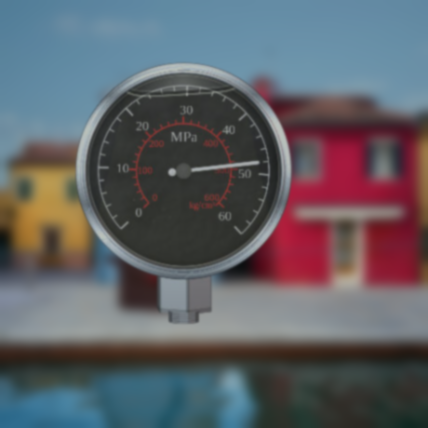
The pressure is 48 MPa
